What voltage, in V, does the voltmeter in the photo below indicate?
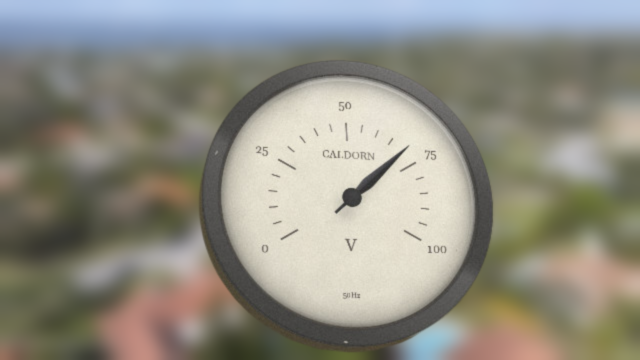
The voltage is 70 V
